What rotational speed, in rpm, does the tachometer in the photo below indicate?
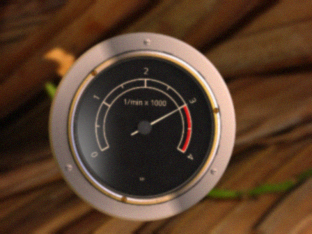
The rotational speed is 3000 rpm
